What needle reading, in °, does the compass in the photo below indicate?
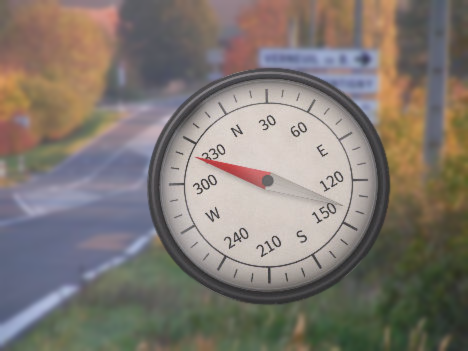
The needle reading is 320 °
